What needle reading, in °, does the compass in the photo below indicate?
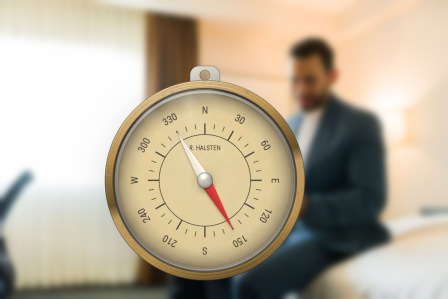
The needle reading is 150 °
